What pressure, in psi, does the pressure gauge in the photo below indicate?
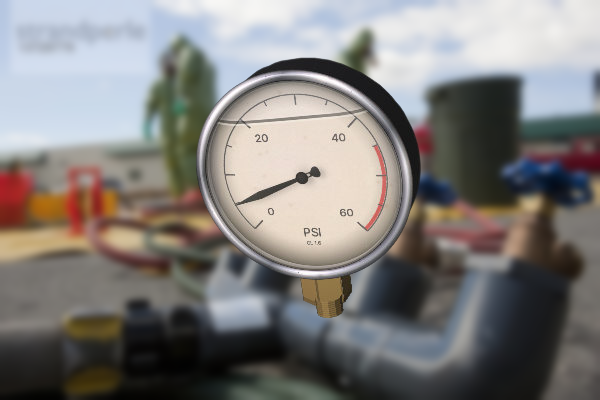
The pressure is 5 psi
